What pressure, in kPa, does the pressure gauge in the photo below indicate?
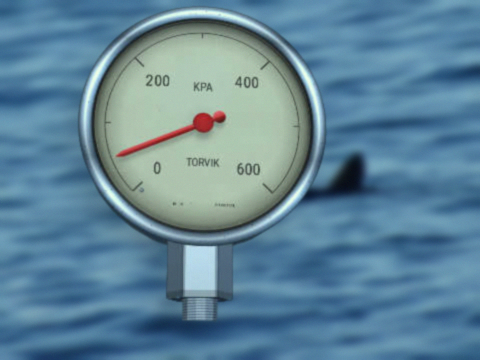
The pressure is 50 kPa
